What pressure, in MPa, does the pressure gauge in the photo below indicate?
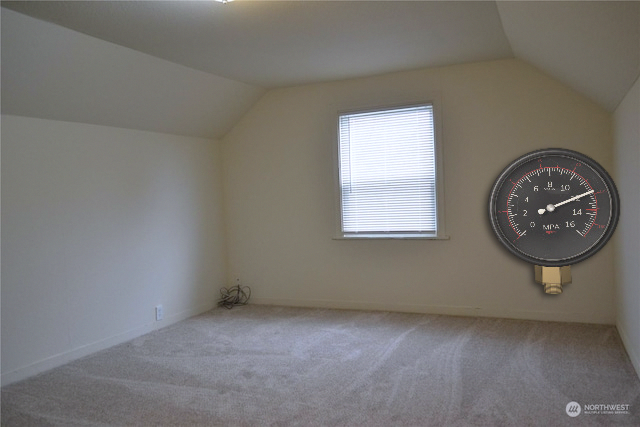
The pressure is 12 MPa
